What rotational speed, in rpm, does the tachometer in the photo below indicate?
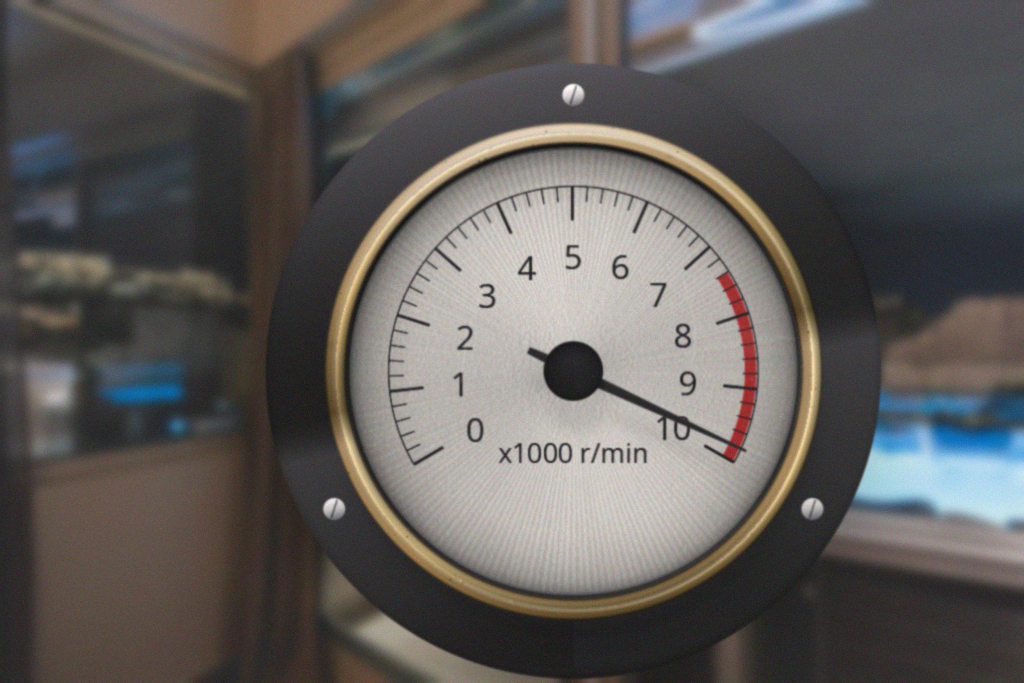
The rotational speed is 9800 rpm
